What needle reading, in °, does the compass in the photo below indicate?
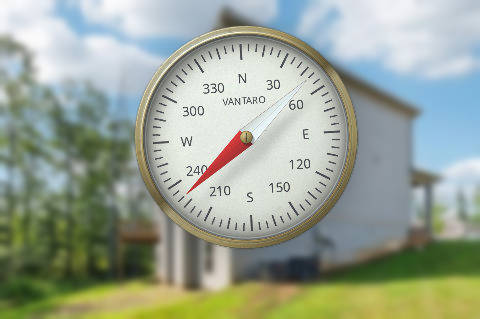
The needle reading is 230 °
